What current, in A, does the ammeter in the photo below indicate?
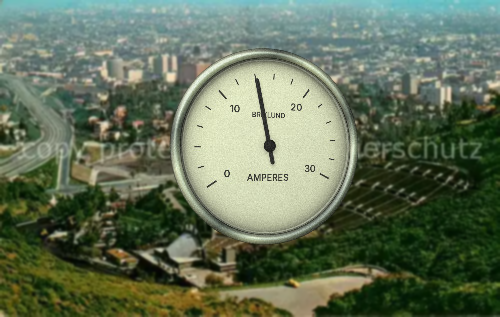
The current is 14 A
